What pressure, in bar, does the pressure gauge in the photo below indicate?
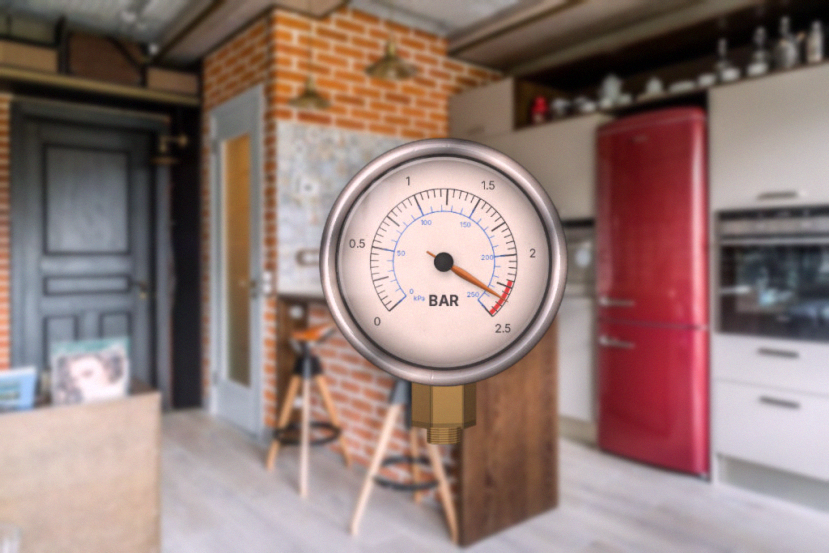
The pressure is 2.35 bar
